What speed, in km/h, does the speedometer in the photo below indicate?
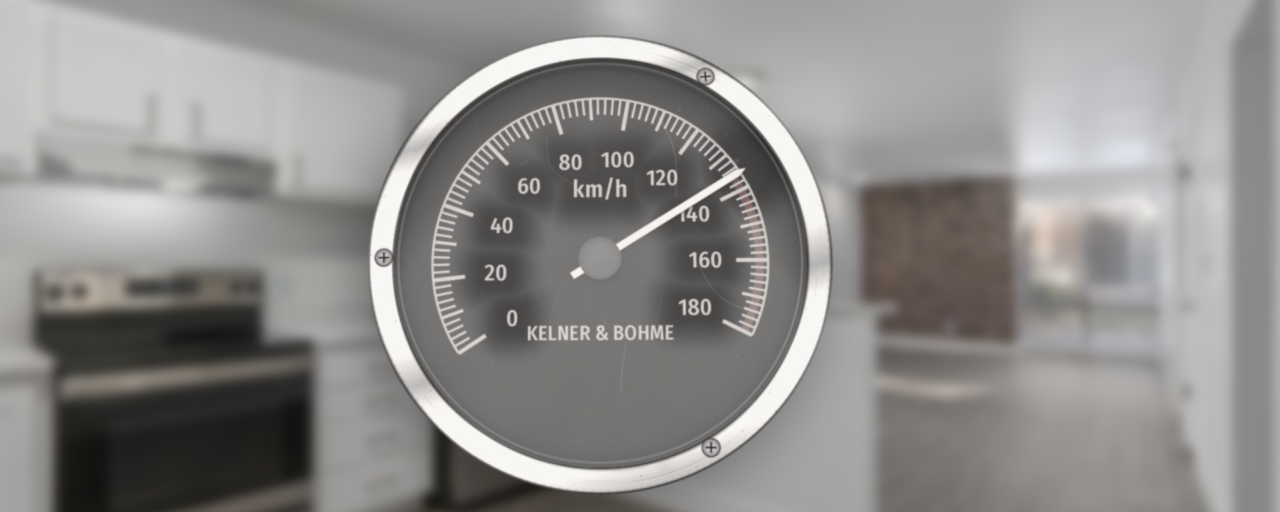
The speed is 136 km/h
